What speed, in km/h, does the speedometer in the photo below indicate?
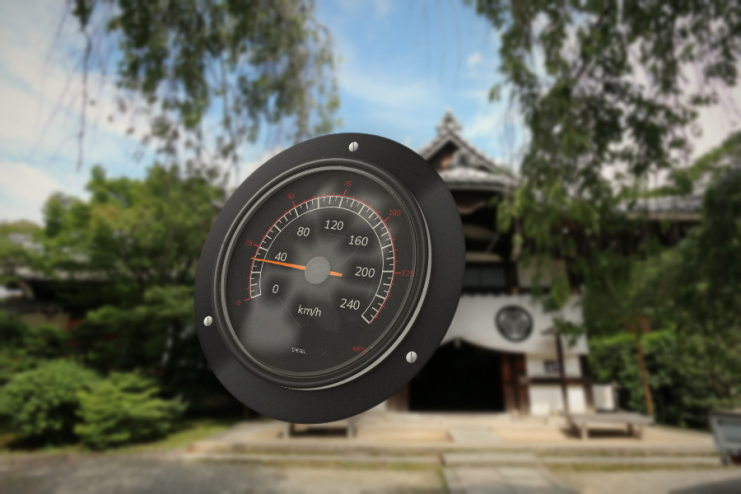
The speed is 30 km/h
